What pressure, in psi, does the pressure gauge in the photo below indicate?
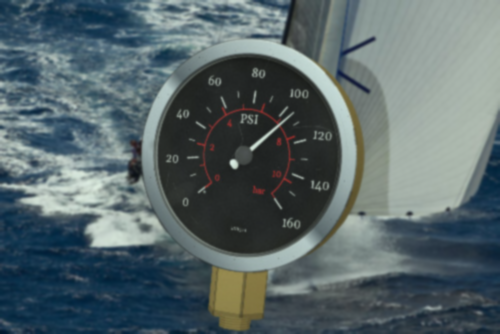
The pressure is 105 psi
